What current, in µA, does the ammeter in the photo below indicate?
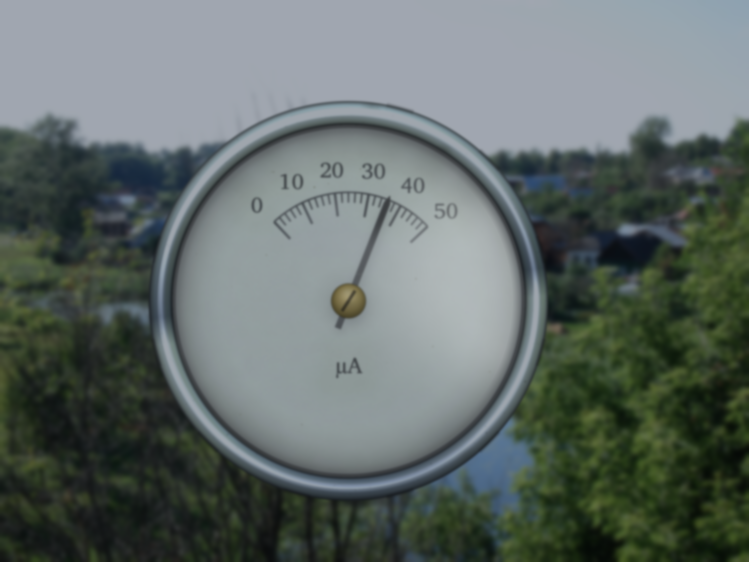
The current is 36 µA
